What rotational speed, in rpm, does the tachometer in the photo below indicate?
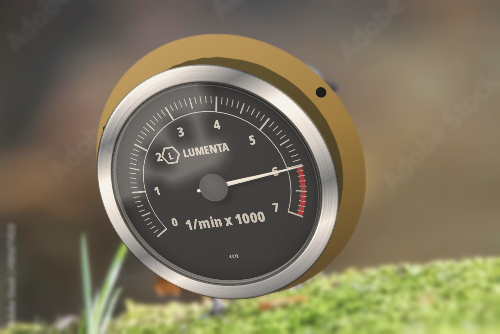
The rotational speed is 6000 rpm
